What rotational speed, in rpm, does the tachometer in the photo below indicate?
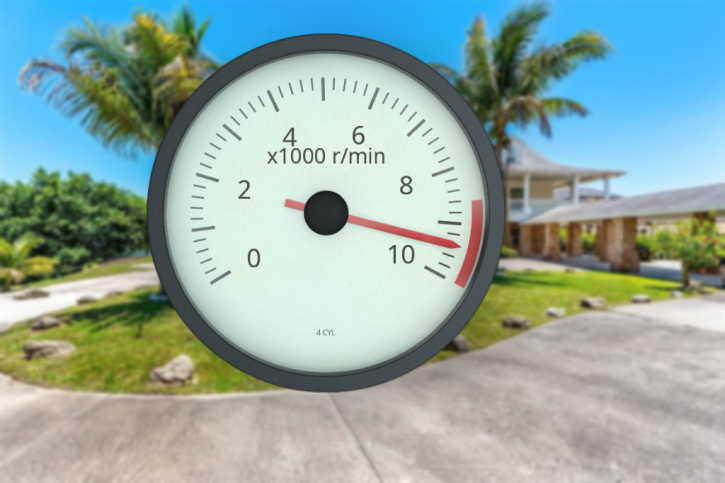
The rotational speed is 9400 rpm
